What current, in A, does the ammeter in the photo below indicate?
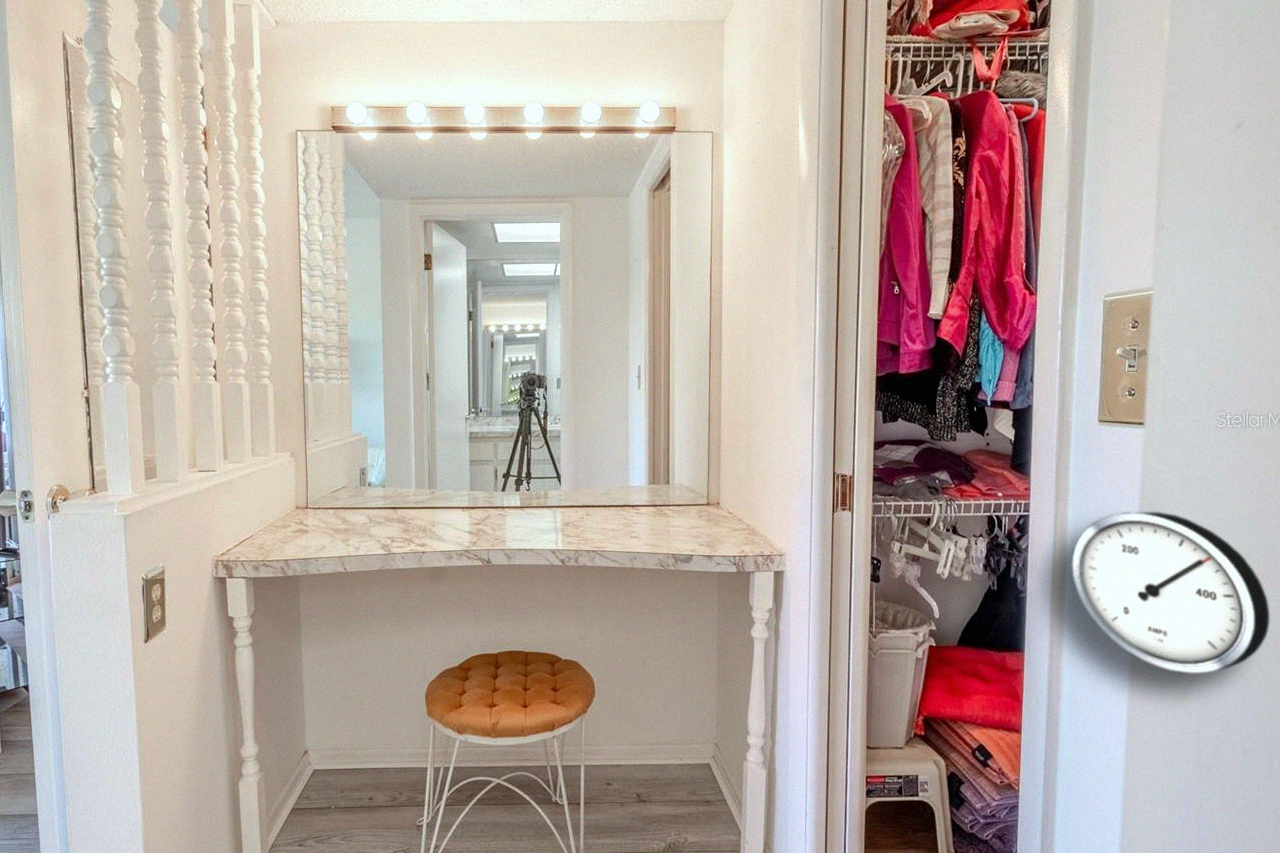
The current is 340 A
